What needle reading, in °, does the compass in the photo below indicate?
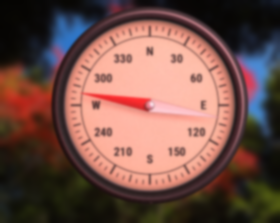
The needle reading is 280 °
